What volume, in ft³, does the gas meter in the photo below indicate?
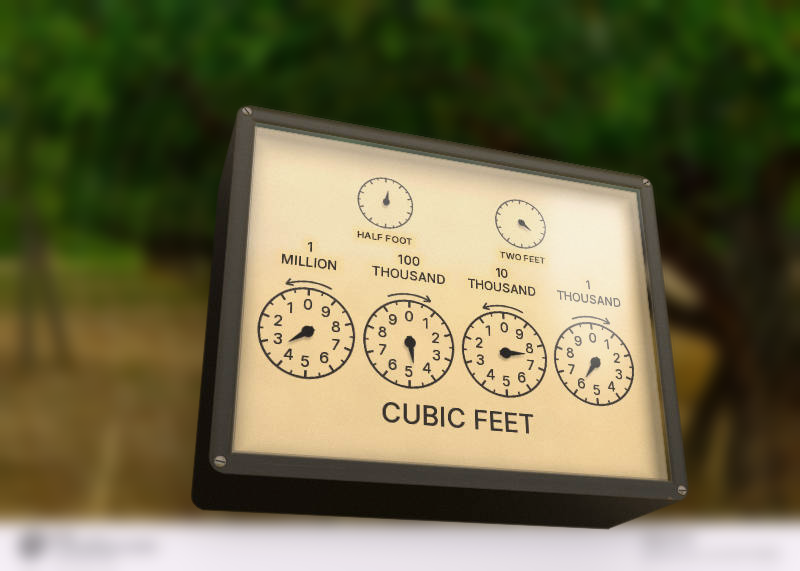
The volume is 347600 ft³
